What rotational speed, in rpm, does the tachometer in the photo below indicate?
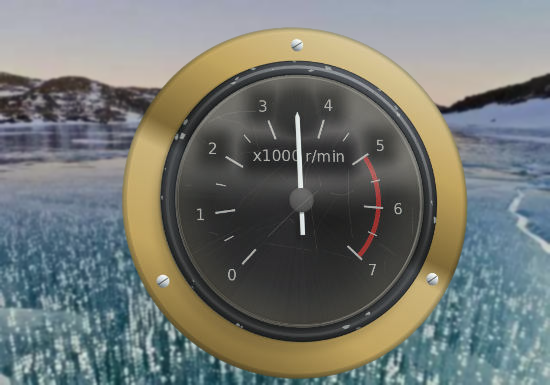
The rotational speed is 3500 rpm
